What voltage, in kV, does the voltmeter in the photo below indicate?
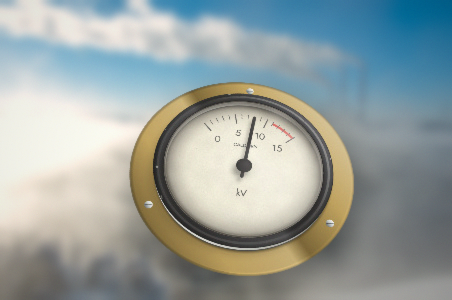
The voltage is 8 kV
